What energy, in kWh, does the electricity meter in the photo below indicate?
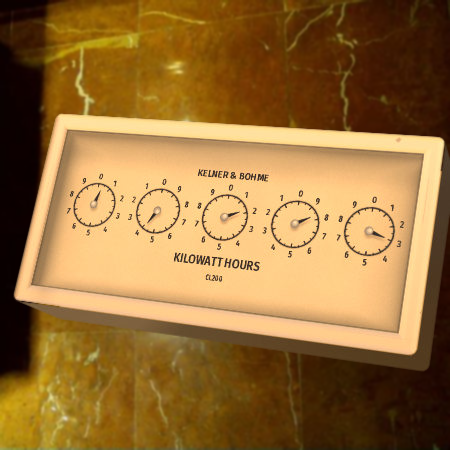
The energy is 4183 kWh
